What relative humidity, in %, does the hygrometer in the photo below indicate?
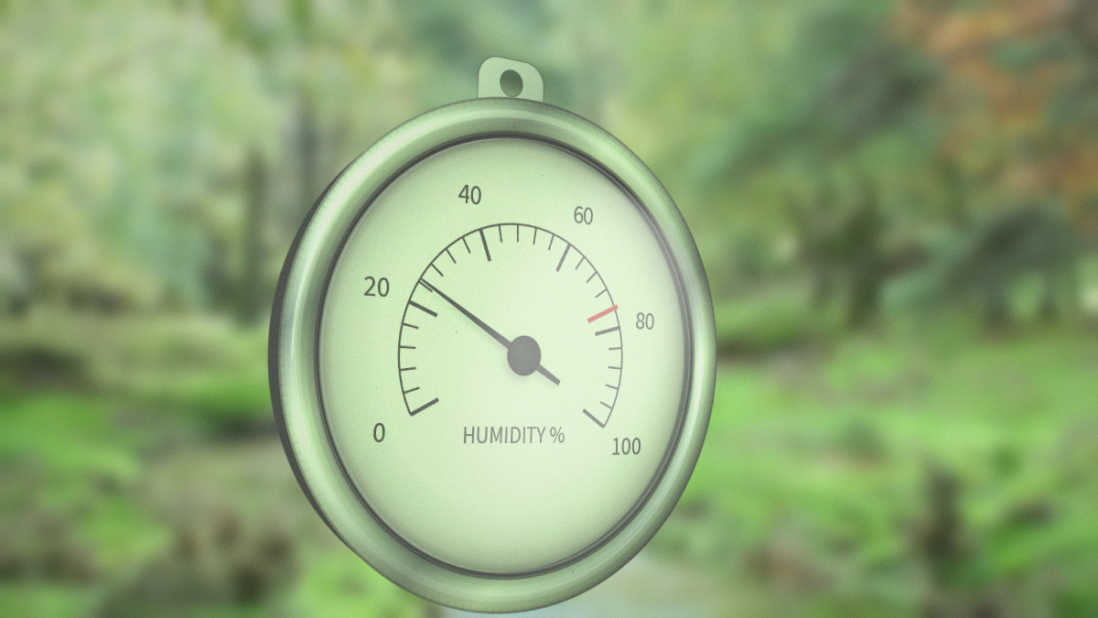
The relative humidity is 24 %
